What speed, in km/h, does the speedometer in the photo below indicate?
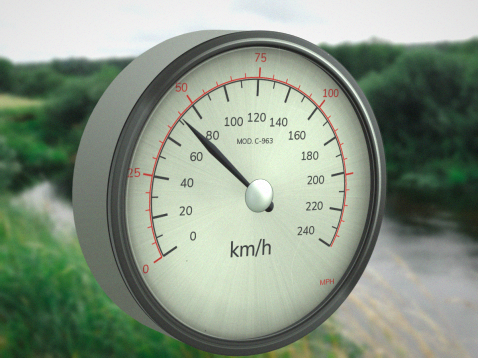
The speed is 70 km/h
